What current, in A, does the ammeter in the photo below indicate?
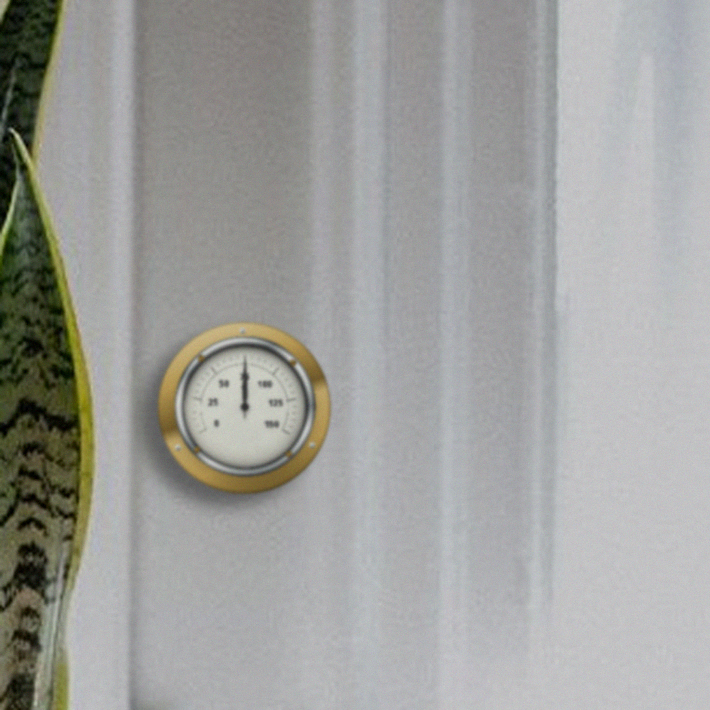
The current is 75 A
